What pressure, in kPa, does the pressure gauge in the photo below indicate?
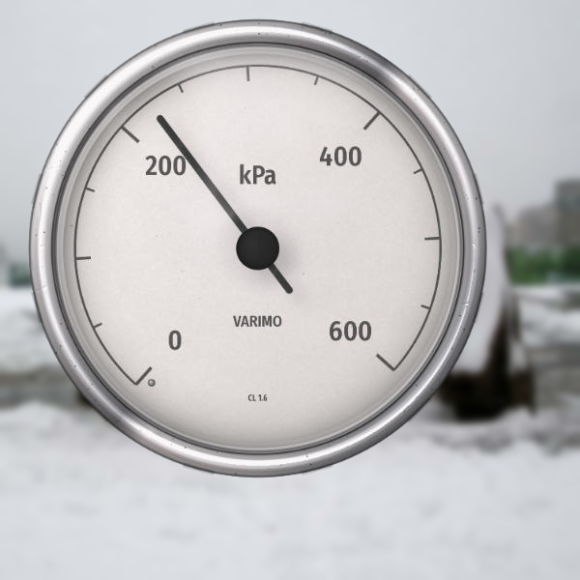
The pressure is 225 kPa
